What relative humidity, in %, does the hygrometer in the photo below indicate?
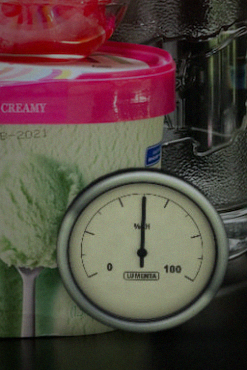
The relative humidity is 50 %
